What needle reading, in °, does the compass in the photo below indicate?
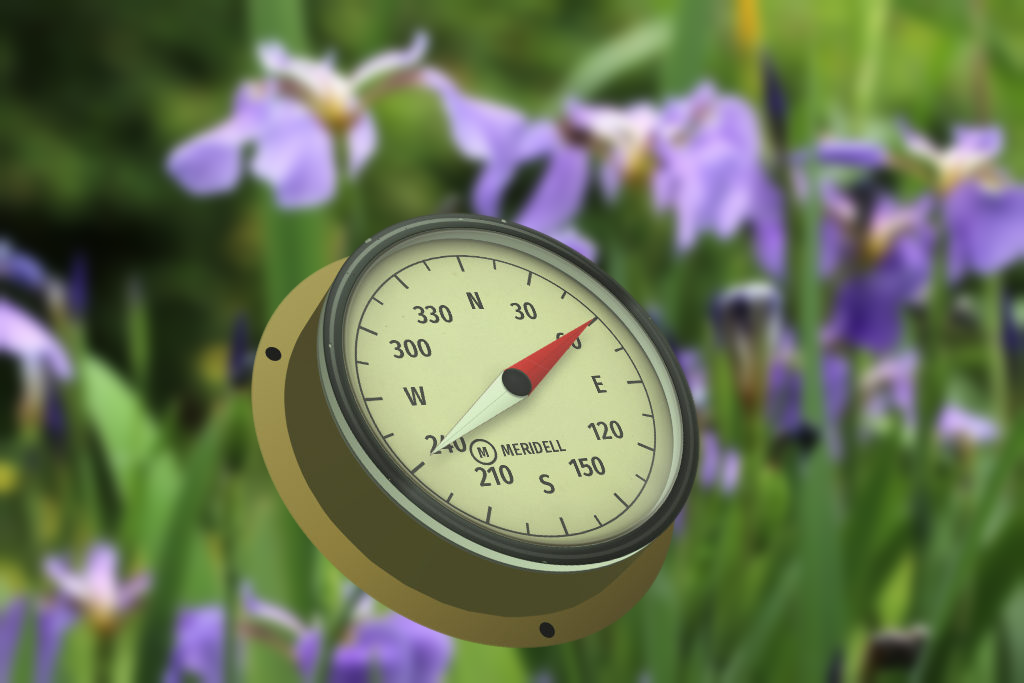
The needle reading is 60 °
